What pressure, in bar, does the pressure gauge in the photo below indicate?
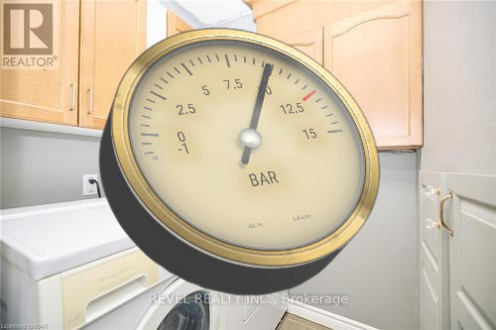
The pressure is 9.75 bar
